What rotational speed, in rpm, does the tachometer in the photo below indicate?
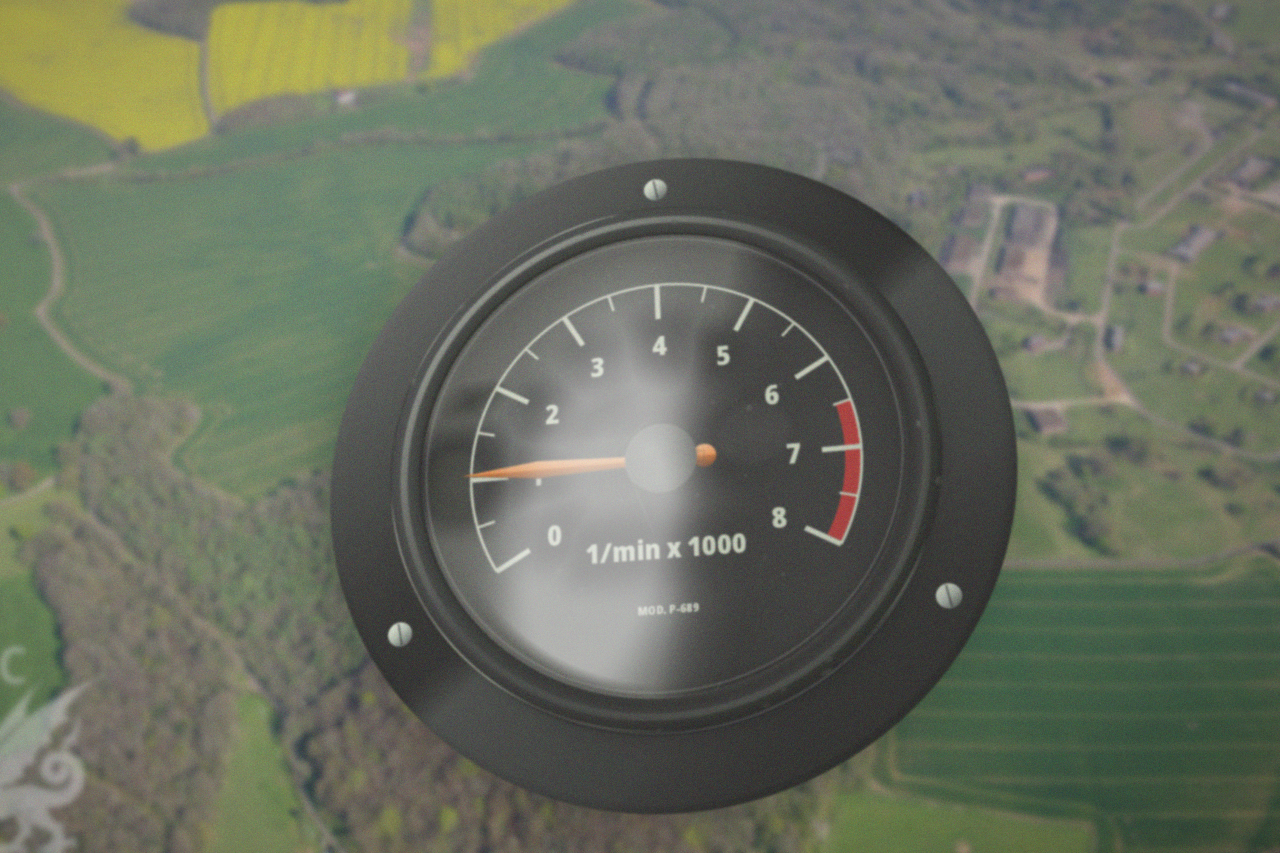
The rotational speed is 1000 rpm
